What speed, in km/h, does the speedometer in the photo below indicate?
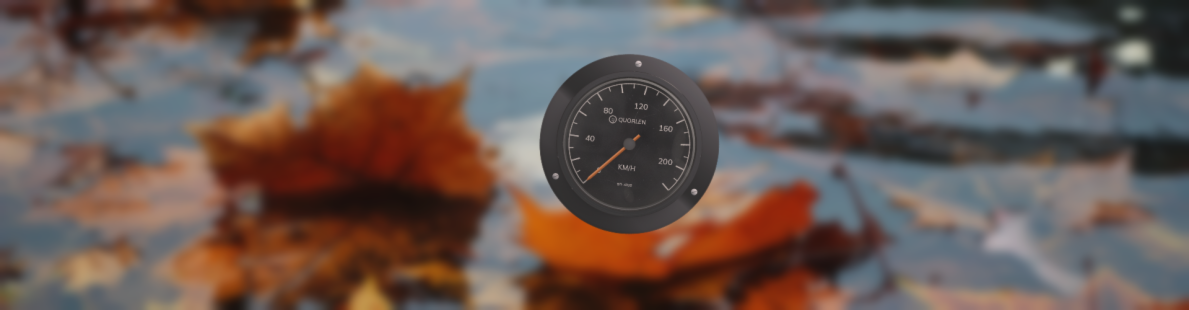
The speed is 0 km/h
